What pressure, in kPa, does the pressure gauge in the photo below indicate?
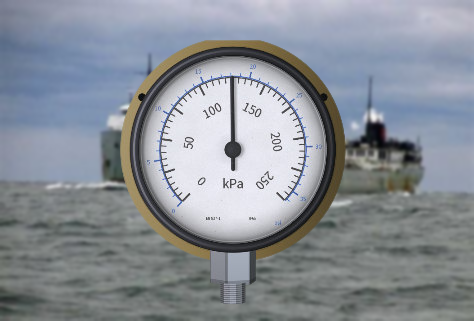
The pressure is 125 kPa
